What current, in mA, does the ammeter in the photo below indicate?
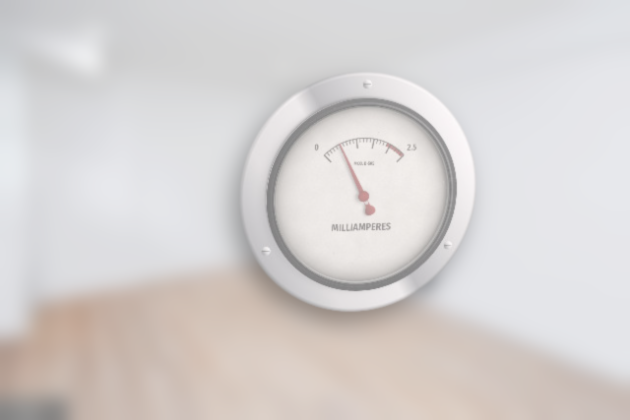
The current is 0.5 mA
